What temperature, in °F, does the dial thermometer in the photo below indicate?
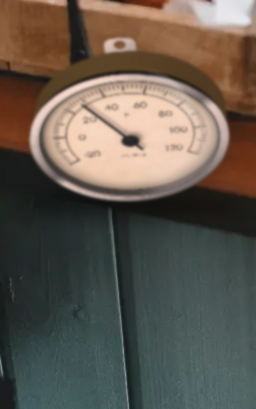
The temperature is 30 °F
